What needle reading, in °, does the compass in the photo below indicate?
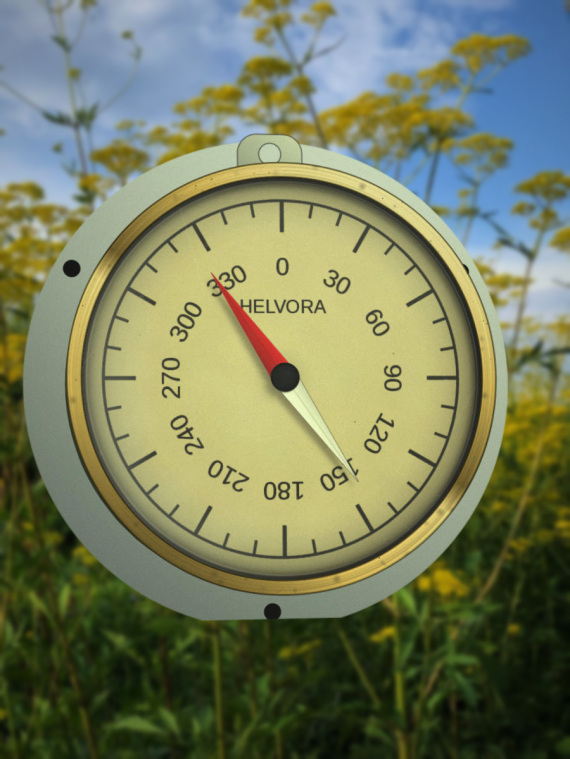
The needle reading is 325 °
